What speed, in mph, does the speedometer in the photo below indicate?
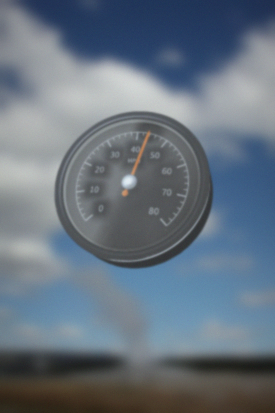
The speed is 44 mph
